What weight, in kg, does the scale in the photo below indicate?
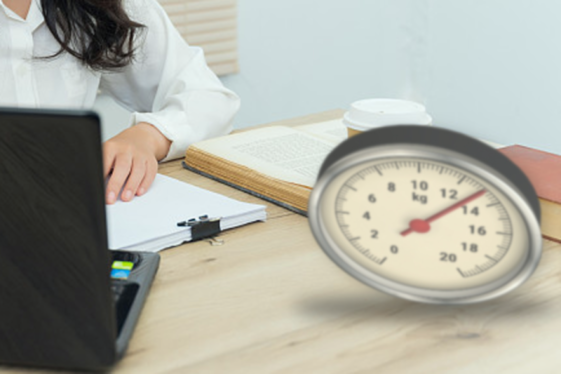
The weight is 13 kg
